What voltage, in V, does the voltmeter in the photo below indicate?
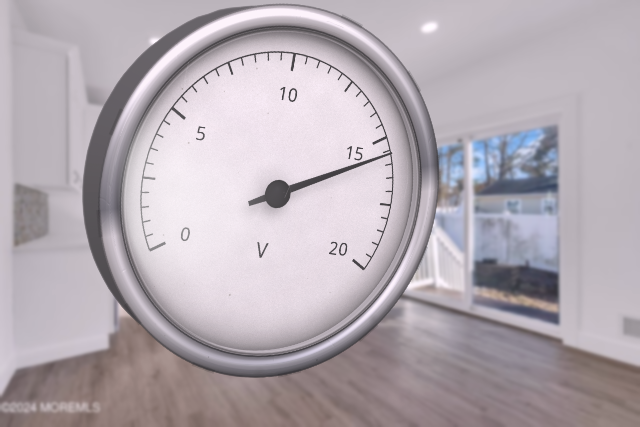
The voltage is 15.5 V
